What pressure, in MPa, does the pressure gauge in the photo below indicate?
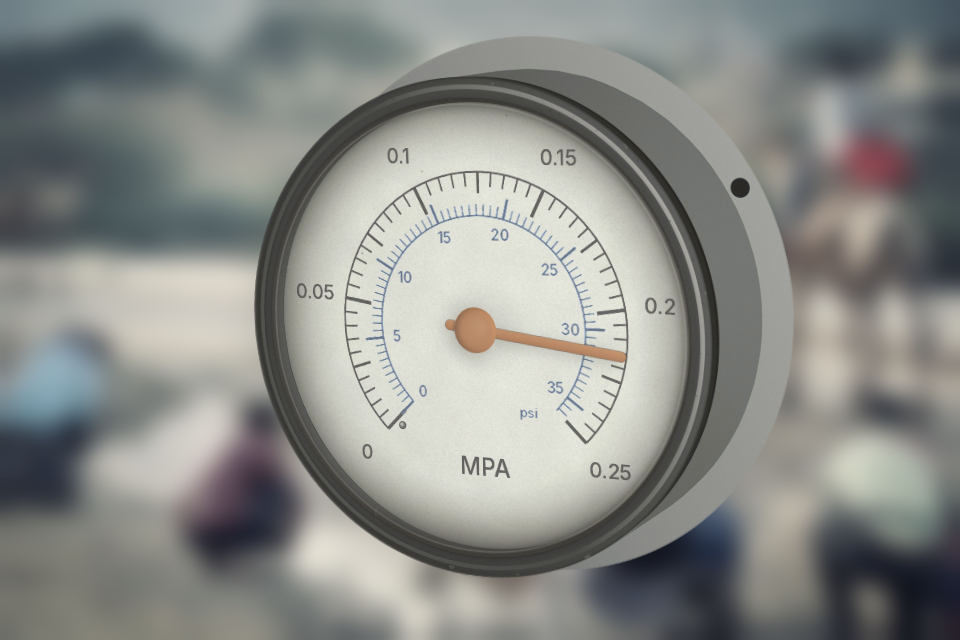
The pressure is 0.215 MPa
